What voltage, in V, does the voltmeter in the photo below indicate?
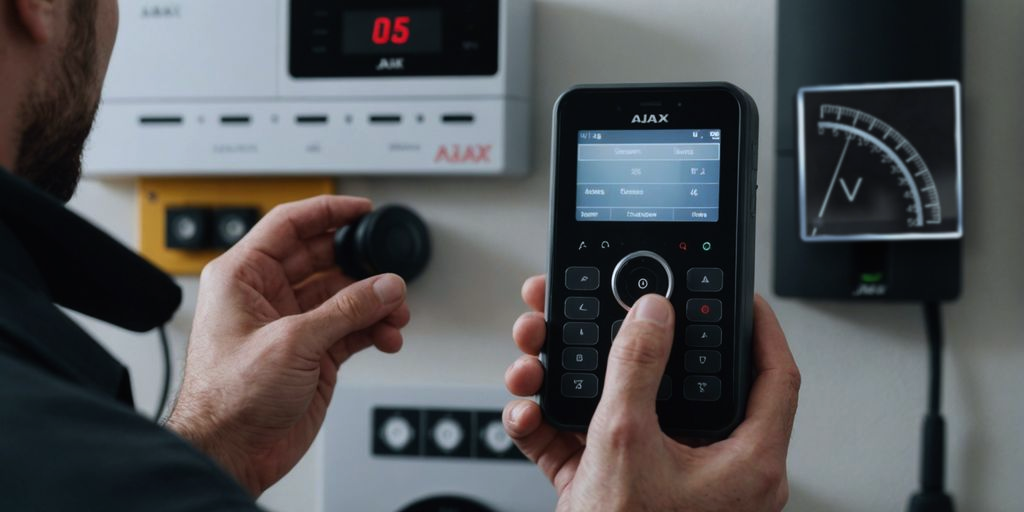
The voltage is 10 V
